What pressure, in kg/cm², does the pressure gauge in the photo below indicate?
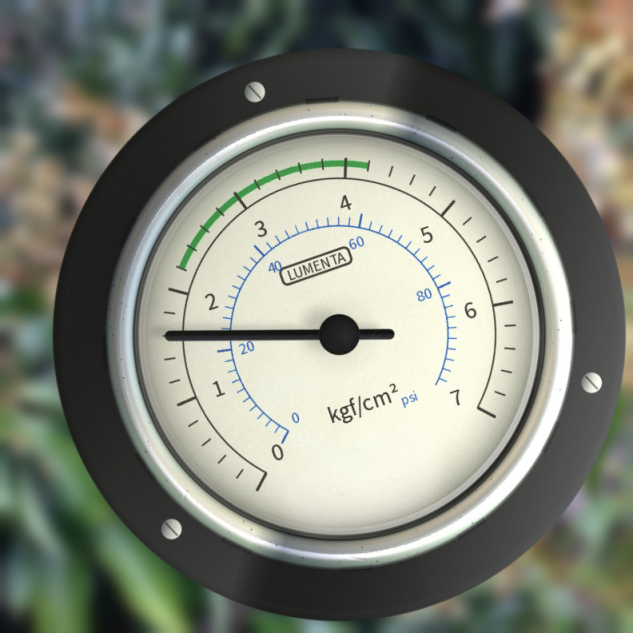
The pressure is 1.6 kg/cm²
